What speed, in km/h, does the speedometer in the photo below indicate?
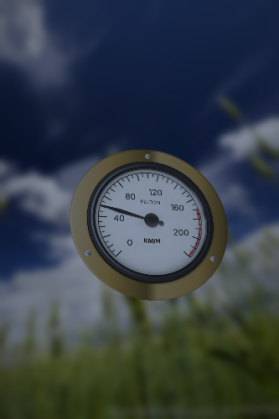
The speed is 50 km/h
